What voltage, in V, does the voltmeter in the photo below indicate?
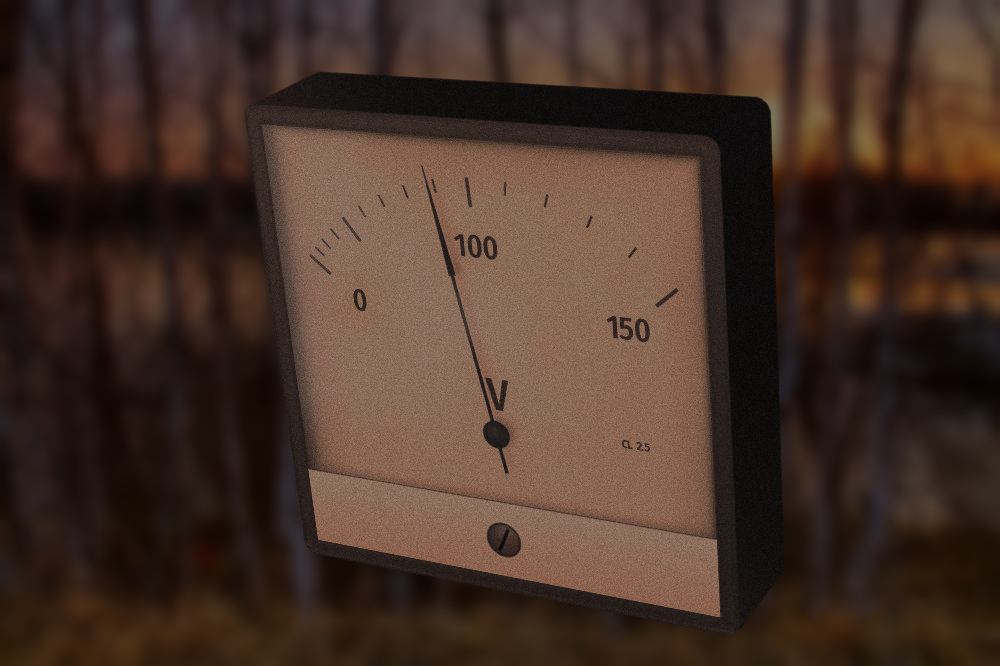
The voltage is 90 V
